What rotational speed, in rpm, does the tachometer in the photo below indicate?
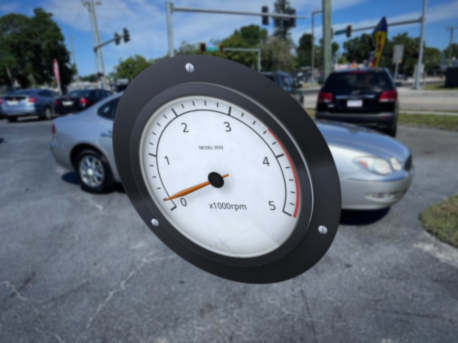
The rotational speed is 200 rpm
